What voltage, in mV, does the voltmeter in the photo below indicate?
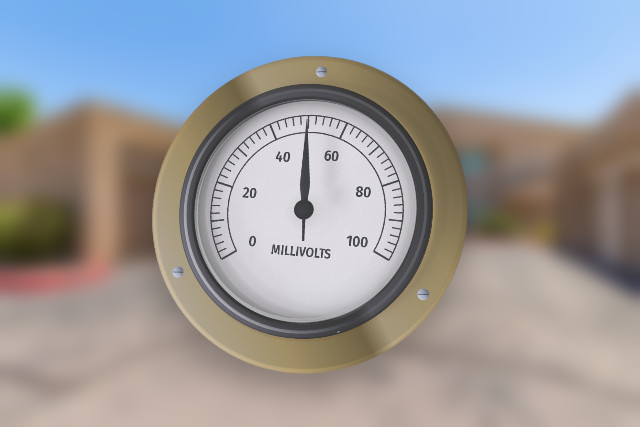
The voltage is 50 mV
